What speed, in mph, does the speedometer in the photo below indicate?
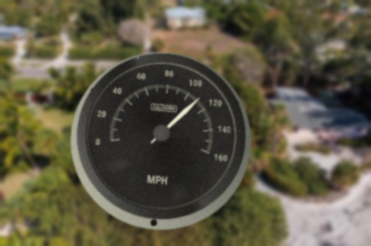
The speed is 110 mph
